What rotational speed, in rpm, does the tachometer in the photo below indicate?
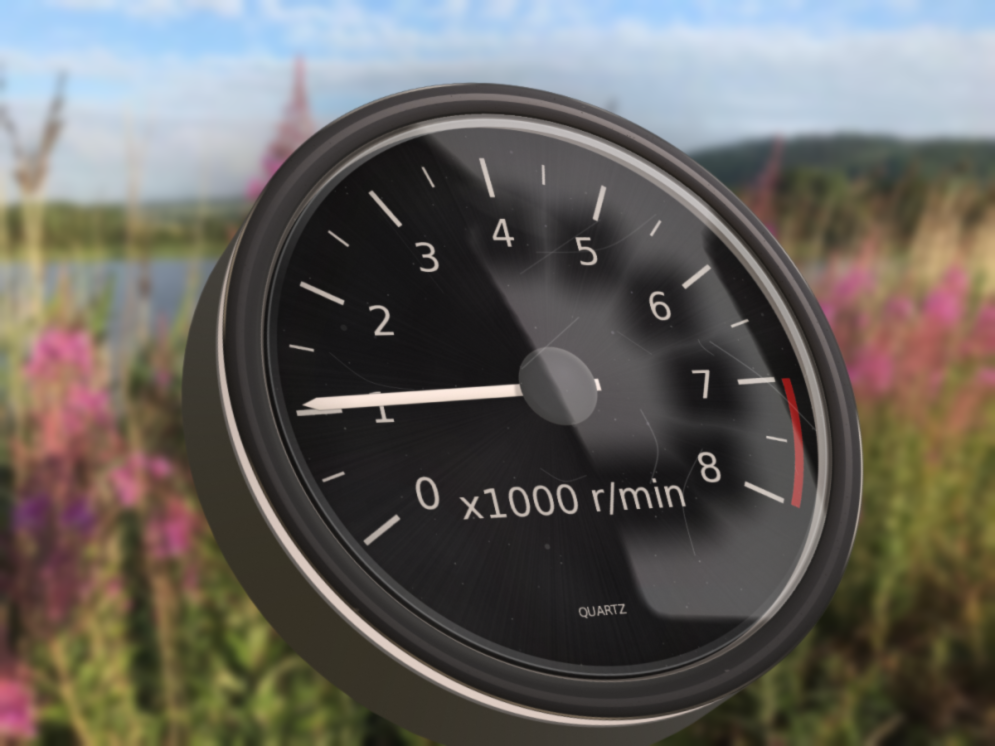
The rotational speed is 1000 rpm
